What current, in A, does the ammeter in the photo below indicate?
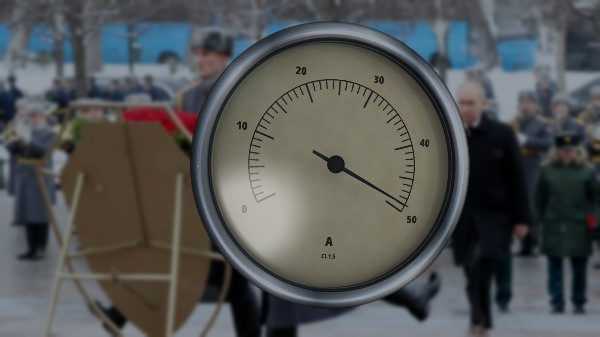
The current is 49 A
